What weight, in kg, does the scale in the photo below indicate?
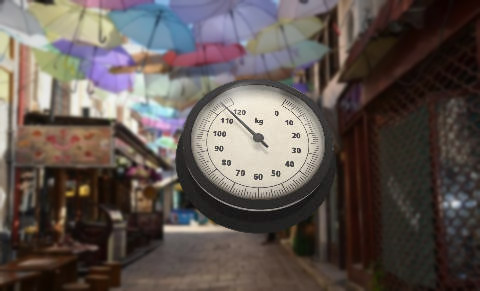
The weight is 115 kg
